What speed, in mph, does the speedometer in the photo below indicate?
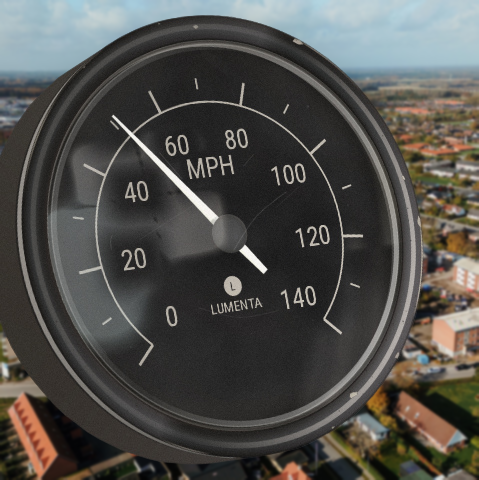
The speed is 50 mph
